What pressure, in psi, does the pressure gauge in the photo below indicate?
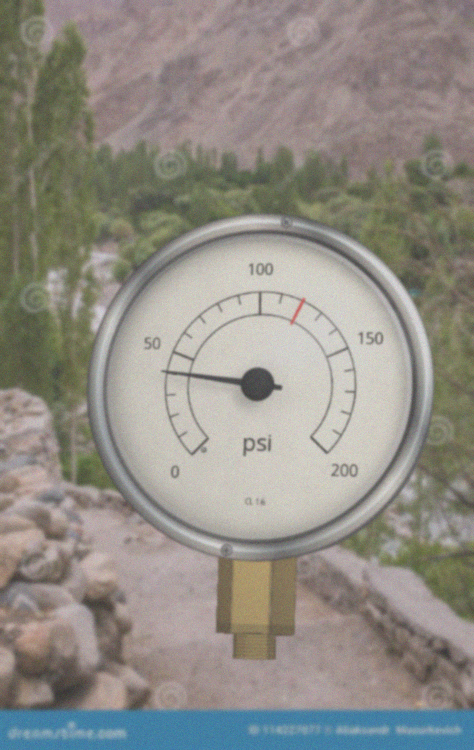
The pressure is 40 psi
